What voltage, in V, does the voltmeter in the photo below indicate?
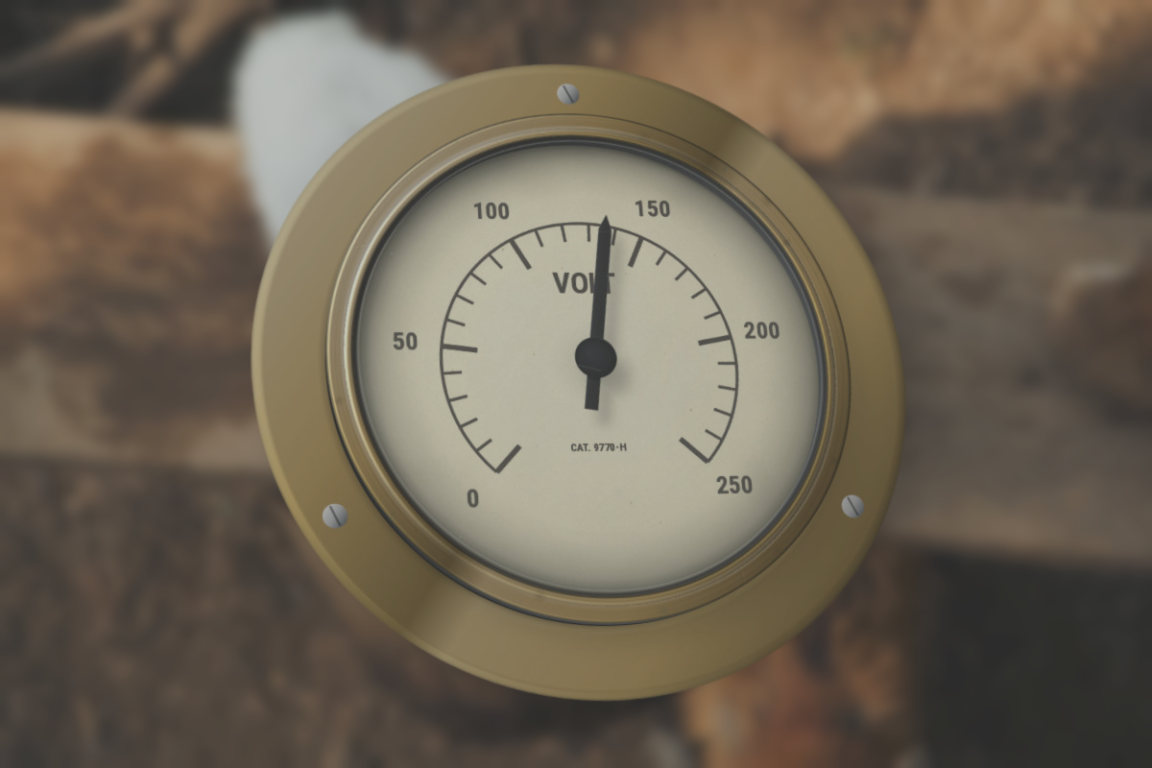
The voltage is 135 V
